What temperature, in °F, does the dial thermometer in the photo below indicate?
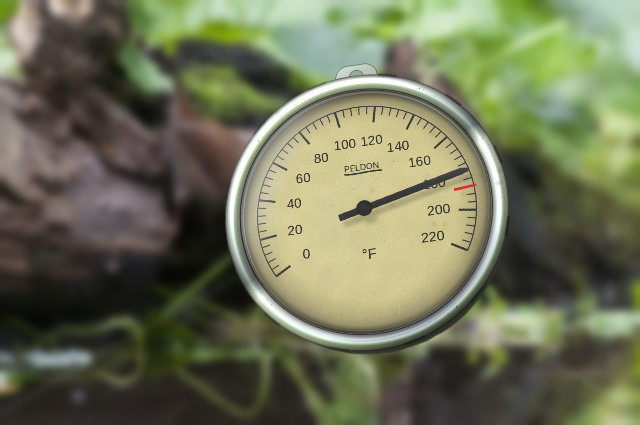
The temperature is 180 °F
